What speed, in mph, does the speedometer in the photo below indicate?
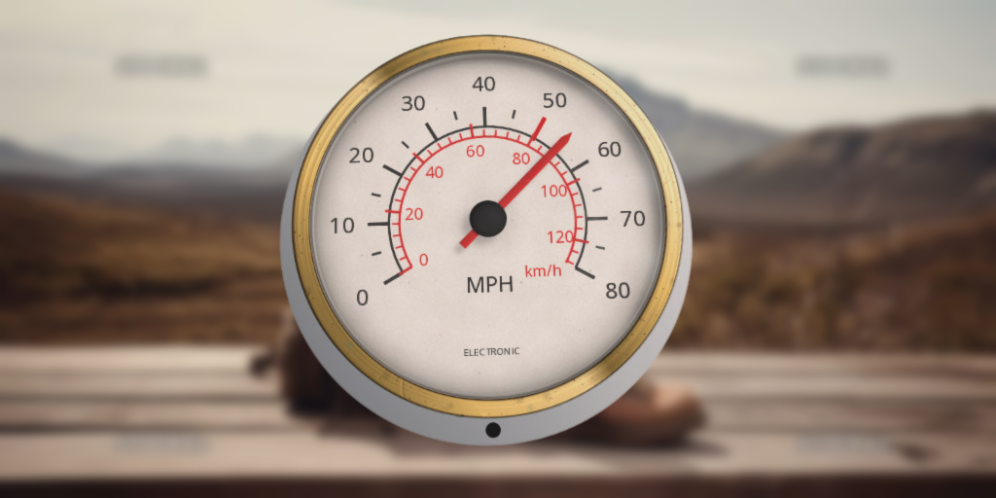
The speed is 55 mph
